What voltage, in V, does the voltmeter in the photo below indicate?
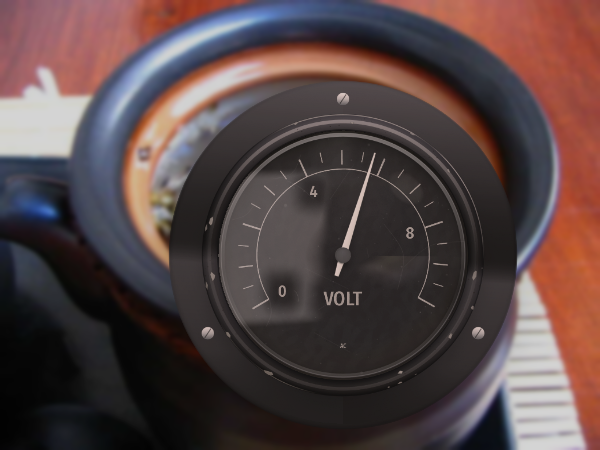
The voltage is 5.75 V
